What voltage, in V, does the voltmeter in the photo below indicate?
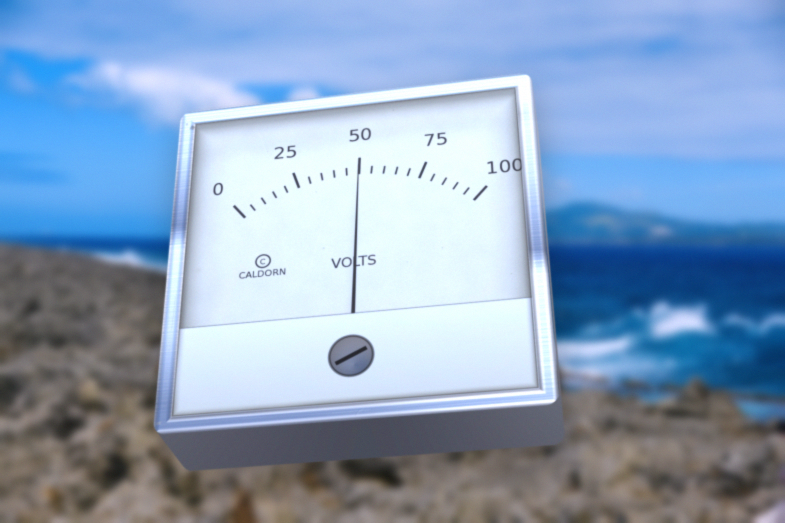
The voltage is 50 V
